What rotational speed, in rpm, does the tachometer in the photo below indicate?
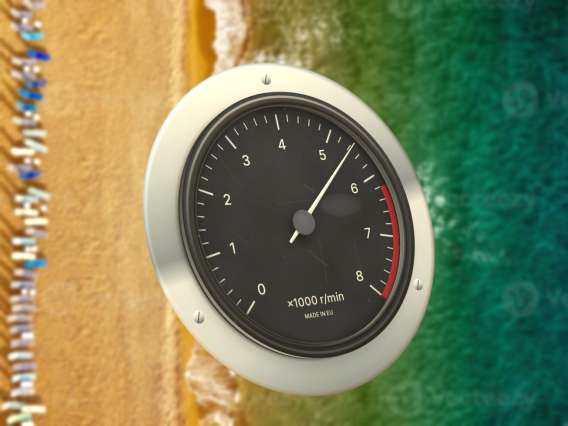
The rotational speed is 5400 rpm
